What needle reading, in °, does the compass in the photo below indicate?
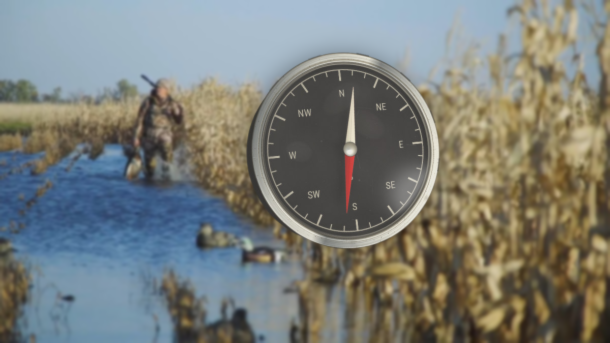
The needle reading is 190 °
